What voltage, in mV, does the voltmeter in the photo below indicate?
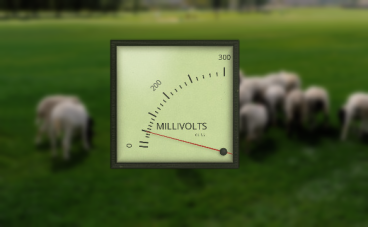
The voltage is 100 mV
